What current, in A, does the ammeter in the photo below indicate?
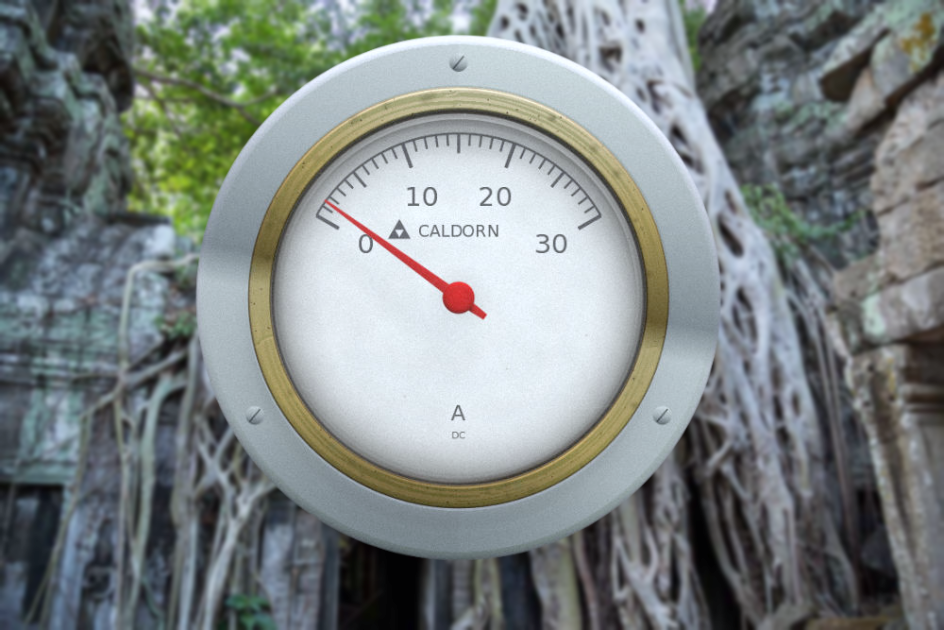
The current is 1.5 A
